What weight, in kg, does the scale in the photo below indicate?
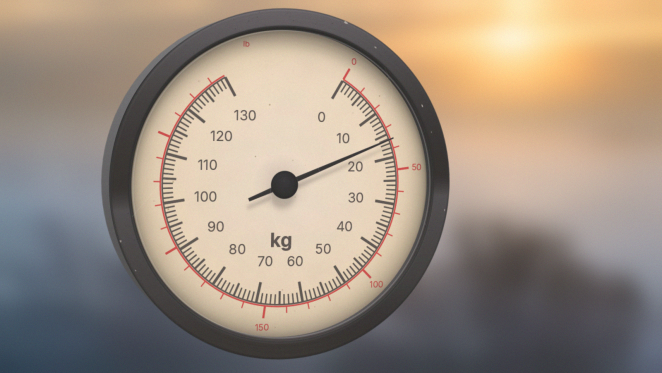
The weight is 16 kg
